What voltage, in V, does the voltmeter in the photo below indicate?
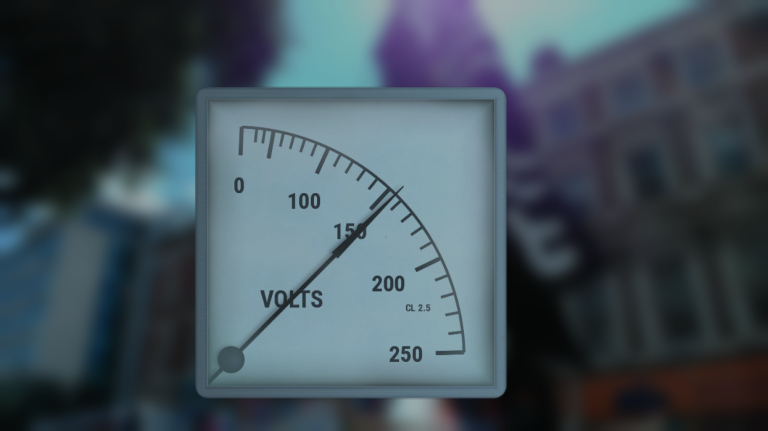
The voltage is 155 V
